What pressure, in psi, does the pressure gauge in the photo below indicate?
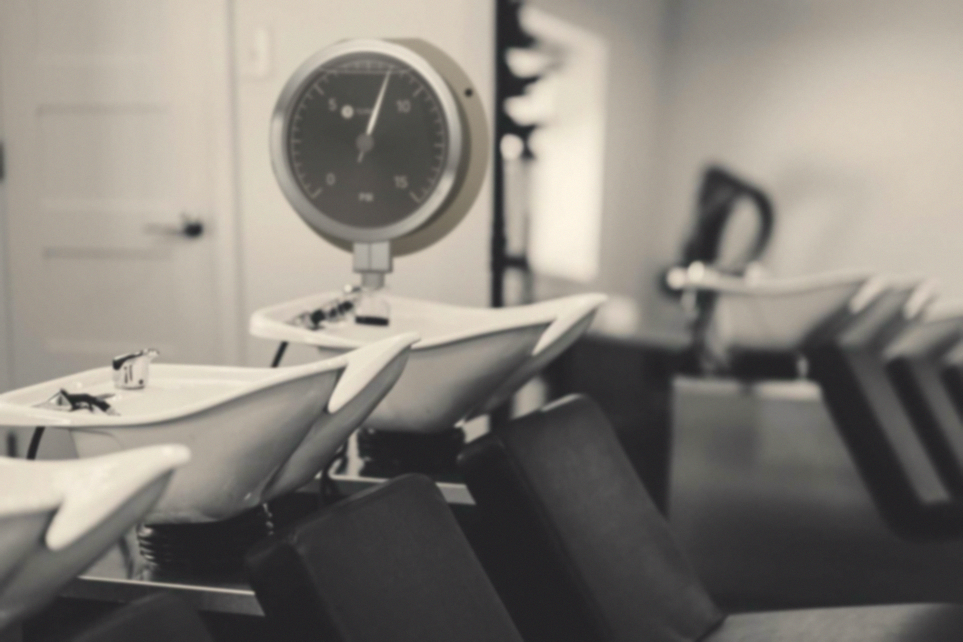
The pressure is 8.5 psi
